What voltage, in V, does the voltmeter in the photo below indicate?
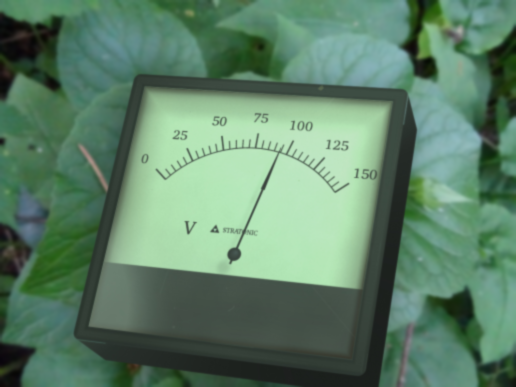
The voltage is 95 V
